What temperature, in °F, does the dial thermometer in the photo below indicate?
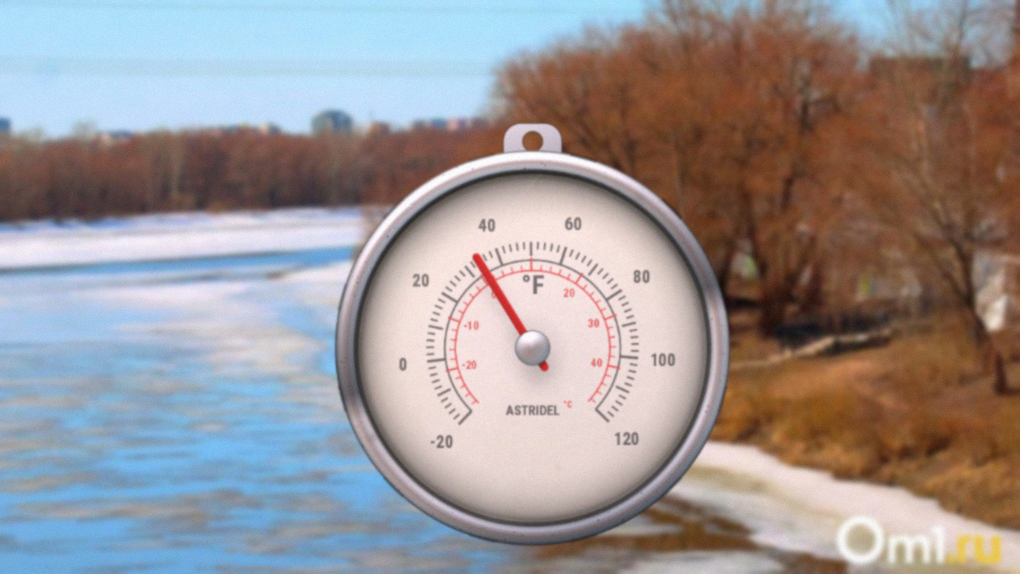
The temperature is 34 °F
